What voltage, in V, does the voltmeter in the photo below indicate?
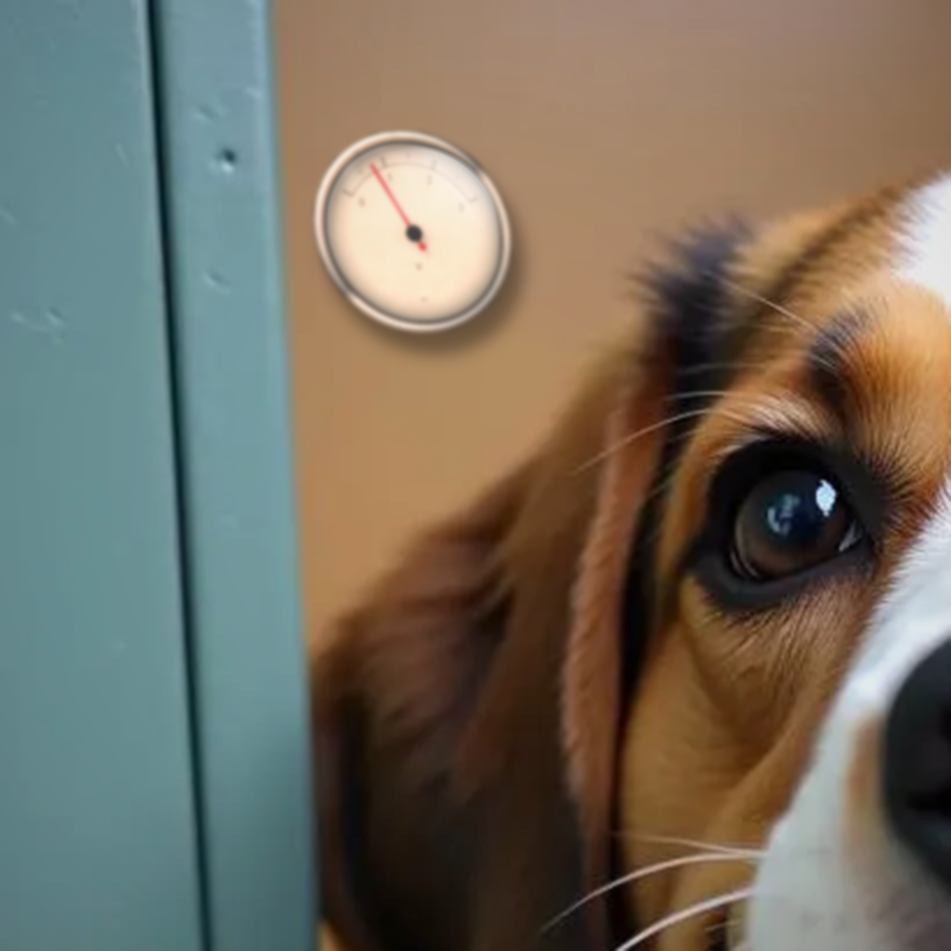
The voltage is 0.75 V
